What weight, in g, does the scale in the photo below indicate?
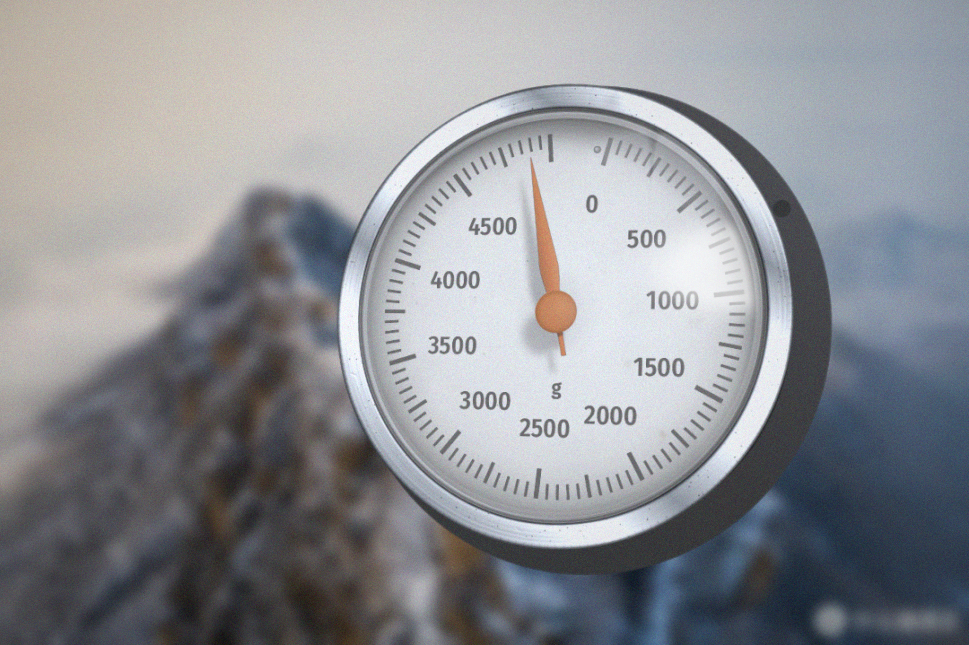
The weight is 4900 g
